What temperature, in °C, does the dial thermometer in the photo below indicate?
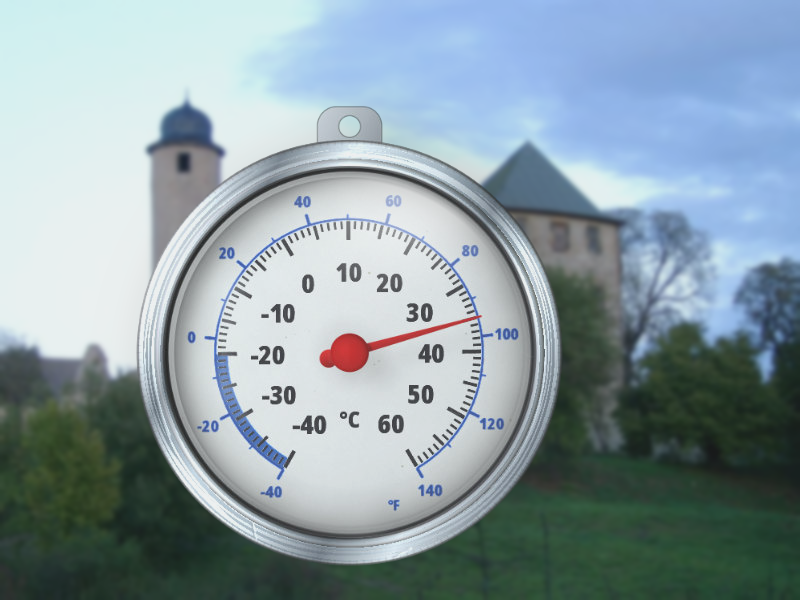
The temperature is 35 °C
